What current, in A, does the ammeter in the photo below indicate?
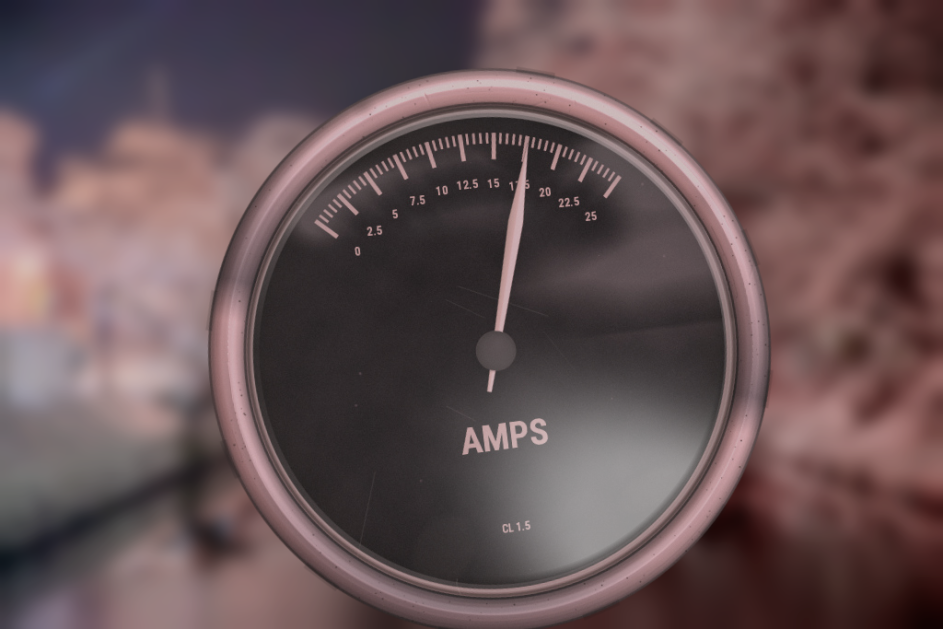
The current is 17.5 A
